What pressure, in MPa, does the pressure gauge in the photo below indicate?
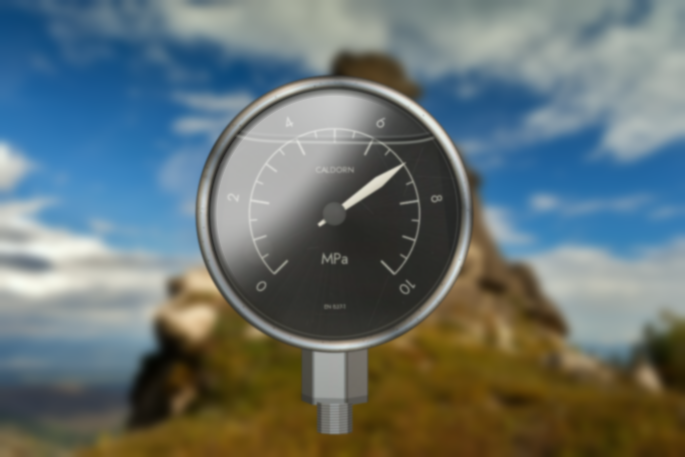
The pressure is 7 MPa
